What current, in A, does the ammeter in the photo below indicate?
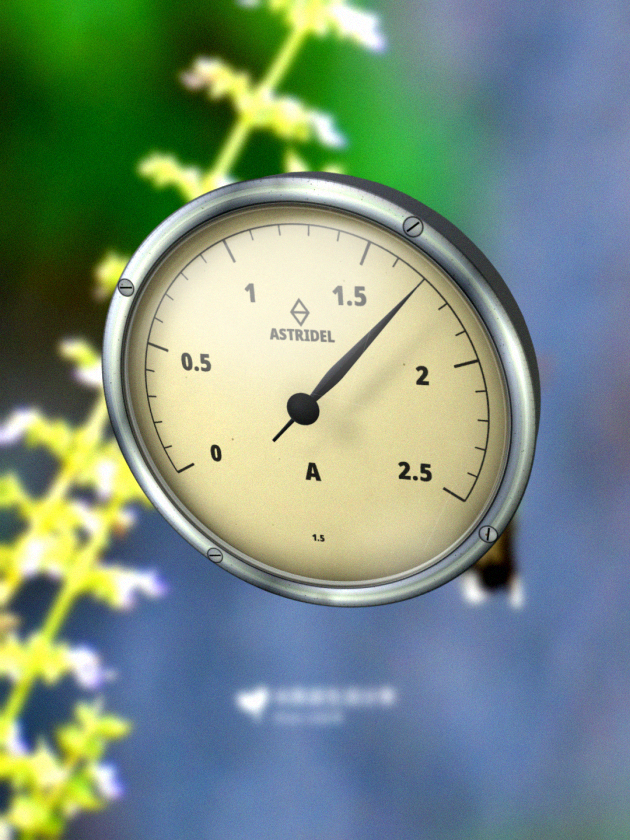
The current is 1.7 A
